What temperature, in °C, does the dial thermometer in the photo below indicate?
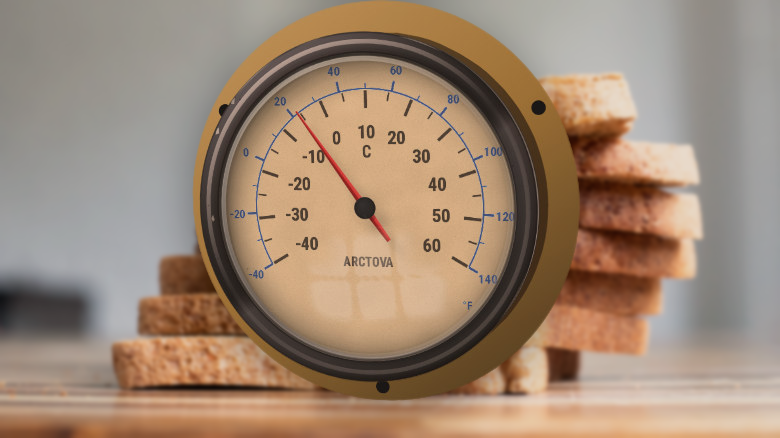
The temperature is -5 °C
